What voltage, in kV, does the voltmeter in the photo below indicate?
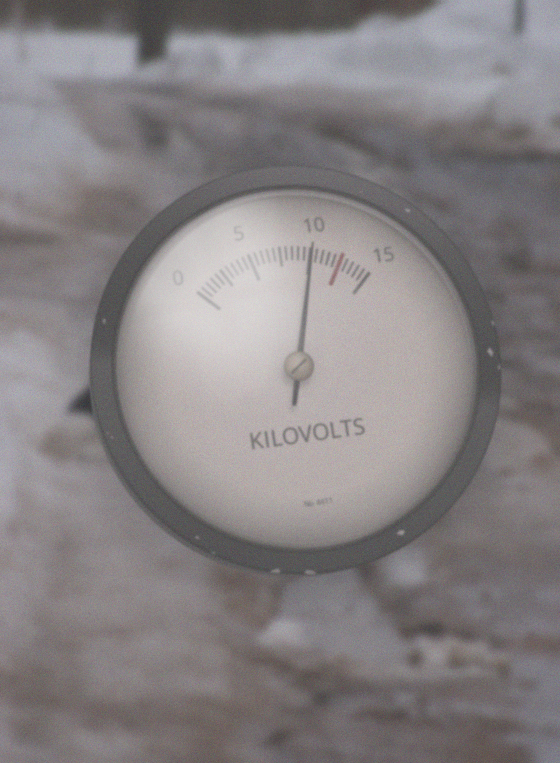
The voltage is 10 kV
